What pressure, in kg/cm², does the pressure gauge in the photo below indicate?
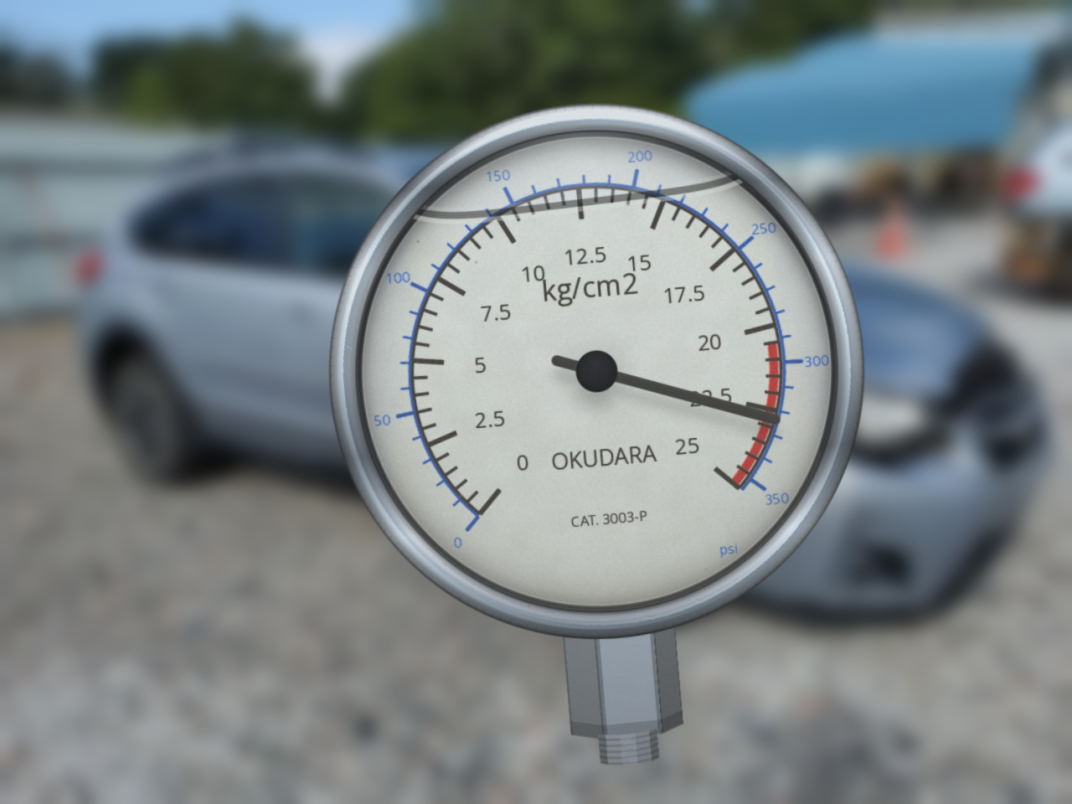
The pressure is 22.75 kg/cm²
